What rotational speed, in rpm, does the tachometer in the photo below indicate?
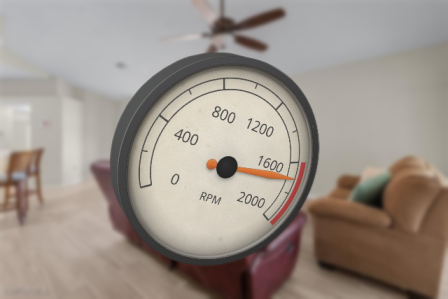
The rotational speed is 1700 rpm
